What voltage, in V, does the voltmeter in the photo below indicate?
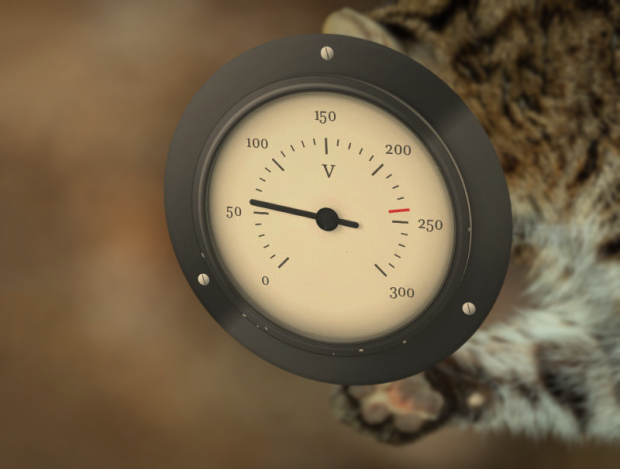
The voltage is 60 V
